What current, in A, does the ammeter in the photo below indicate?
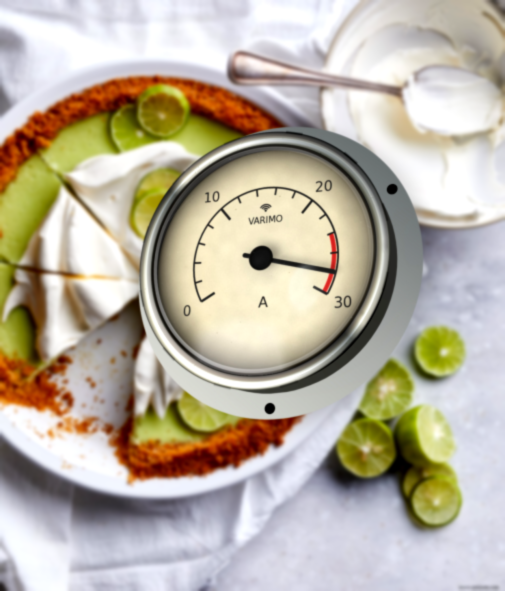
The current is 28 A
